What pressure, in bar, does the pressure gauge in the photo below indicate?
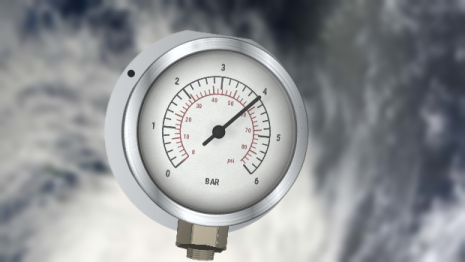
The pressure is 4 bar
